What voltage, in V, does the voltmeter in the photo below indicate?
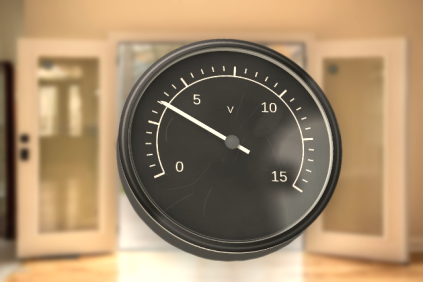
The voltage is 3.5 V
